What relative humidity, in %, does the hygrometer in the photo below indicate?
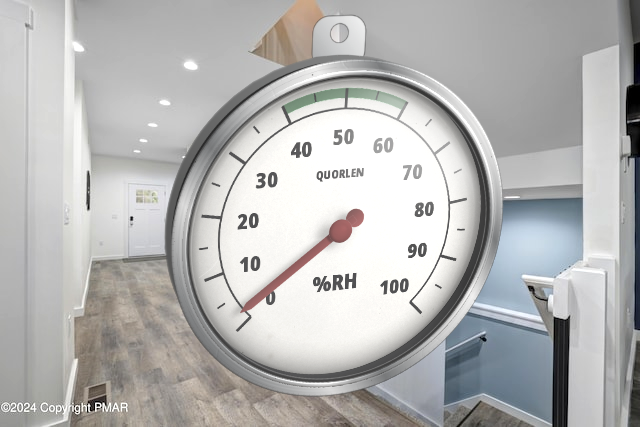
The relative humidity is 2.5 %
